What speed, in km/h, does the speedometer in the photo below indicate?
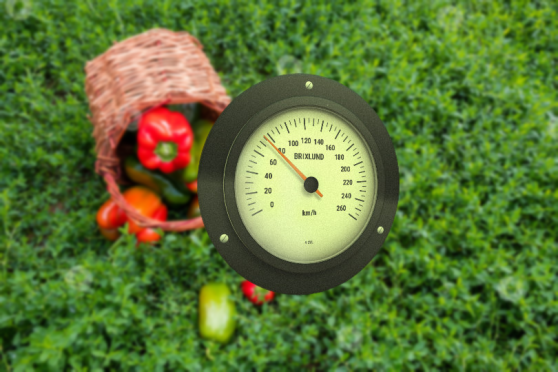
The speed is 75 km/h
